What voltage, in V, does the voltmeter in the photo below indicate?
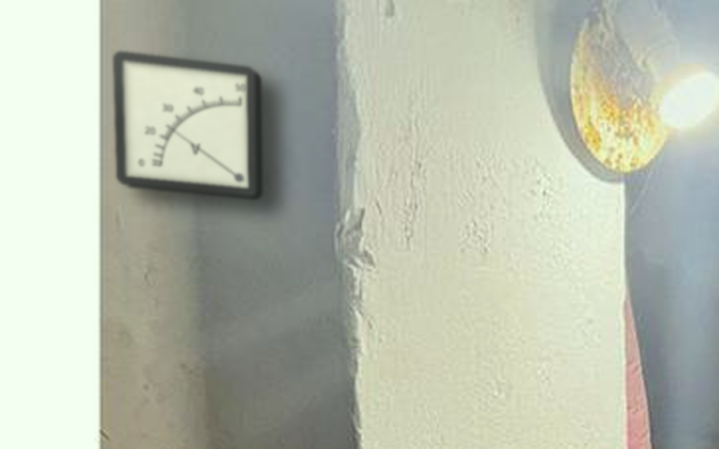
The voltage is 25 V
